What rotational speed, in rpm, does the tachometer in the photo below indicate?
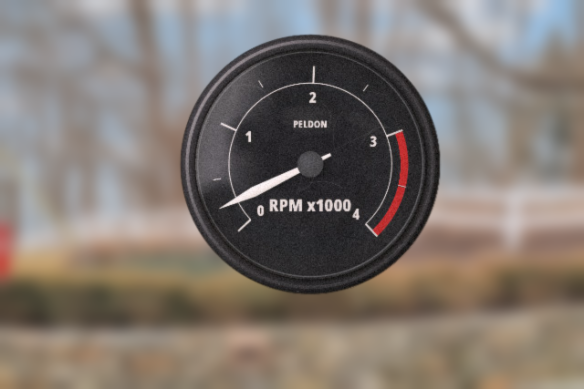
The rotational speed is 250 rpm
